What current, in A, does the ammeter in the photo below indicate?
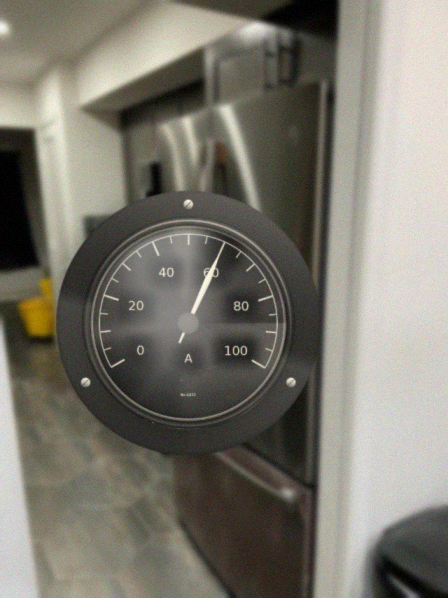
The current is 60 A
